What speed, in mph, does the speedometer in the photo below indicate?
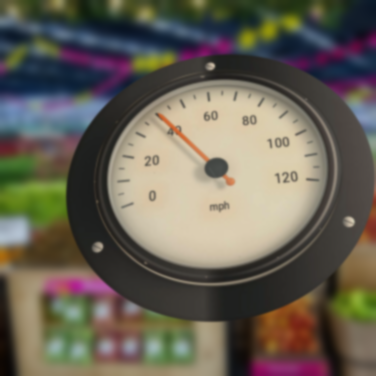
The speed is 40 mph
